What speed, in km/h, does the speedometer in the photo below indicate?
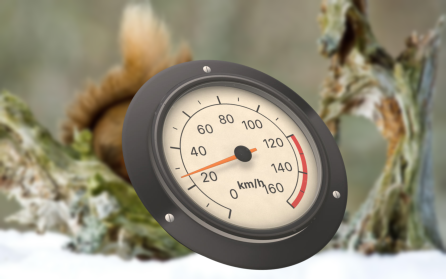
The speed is 25 km/h
